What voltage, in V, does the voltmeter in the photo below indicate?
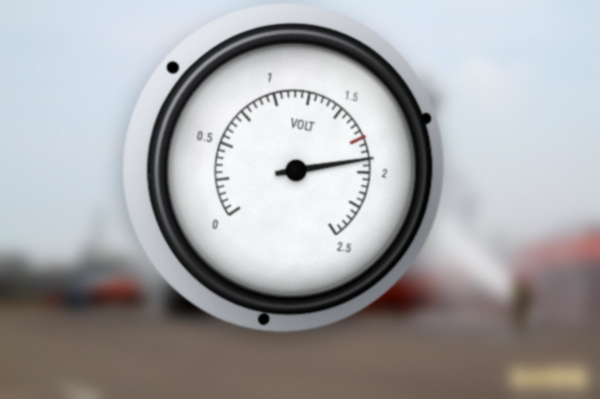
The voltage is 1.9 V
